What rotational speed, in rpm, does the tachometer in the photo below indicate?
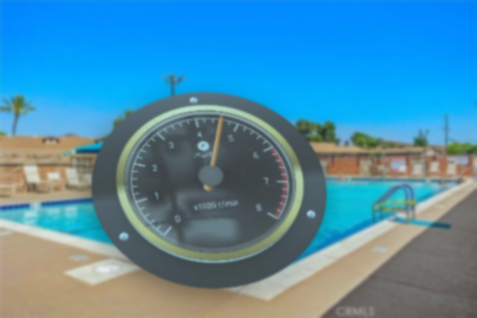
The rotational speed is 4600 rpm
